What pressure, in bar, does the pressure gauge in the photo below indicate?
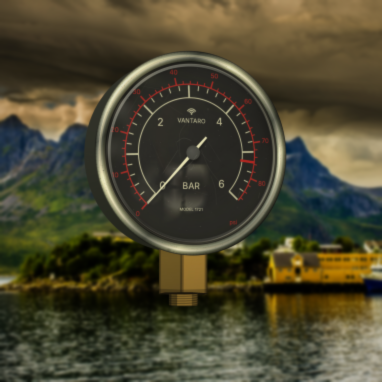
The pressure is 0 bar
